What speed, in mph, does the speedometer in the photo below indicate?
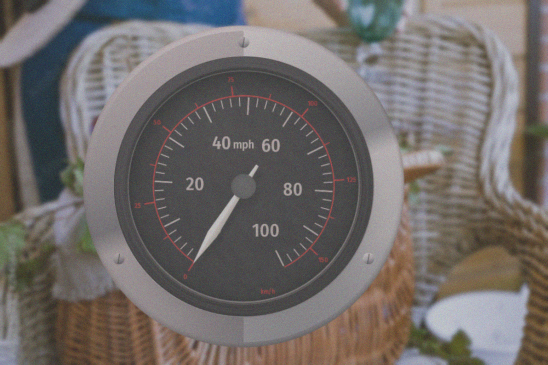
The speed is 0 mph
